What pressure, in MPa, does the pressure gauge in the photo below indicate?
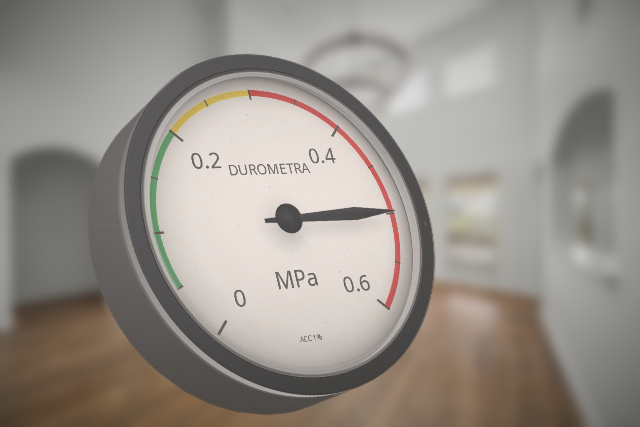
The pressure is 0.5 MPa
